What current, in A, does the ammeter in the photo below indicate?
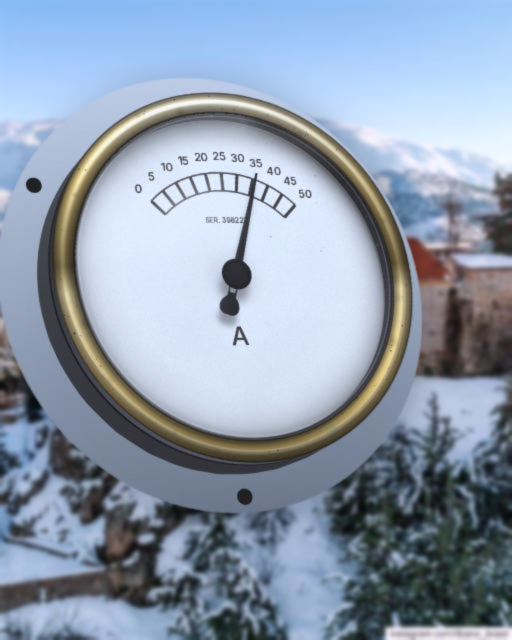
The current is 35 A
